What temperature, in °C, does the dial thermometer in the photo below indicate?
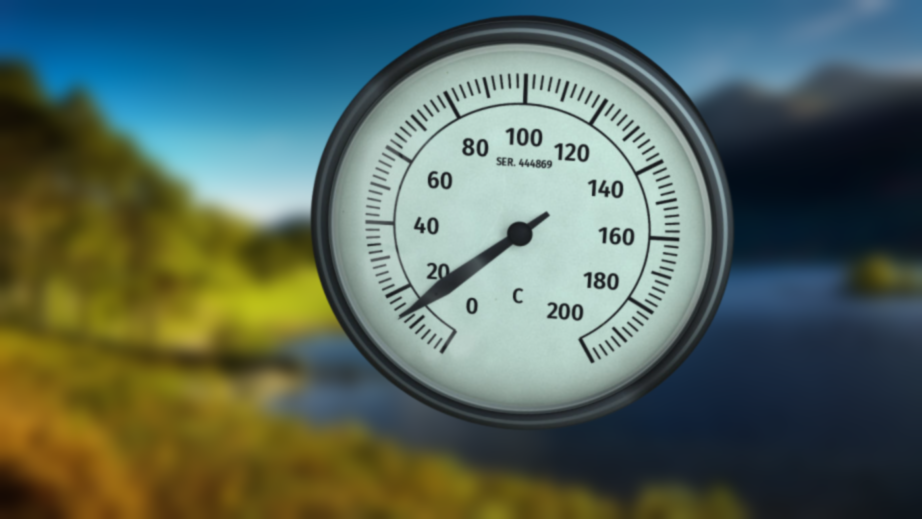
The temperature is 14 °C
